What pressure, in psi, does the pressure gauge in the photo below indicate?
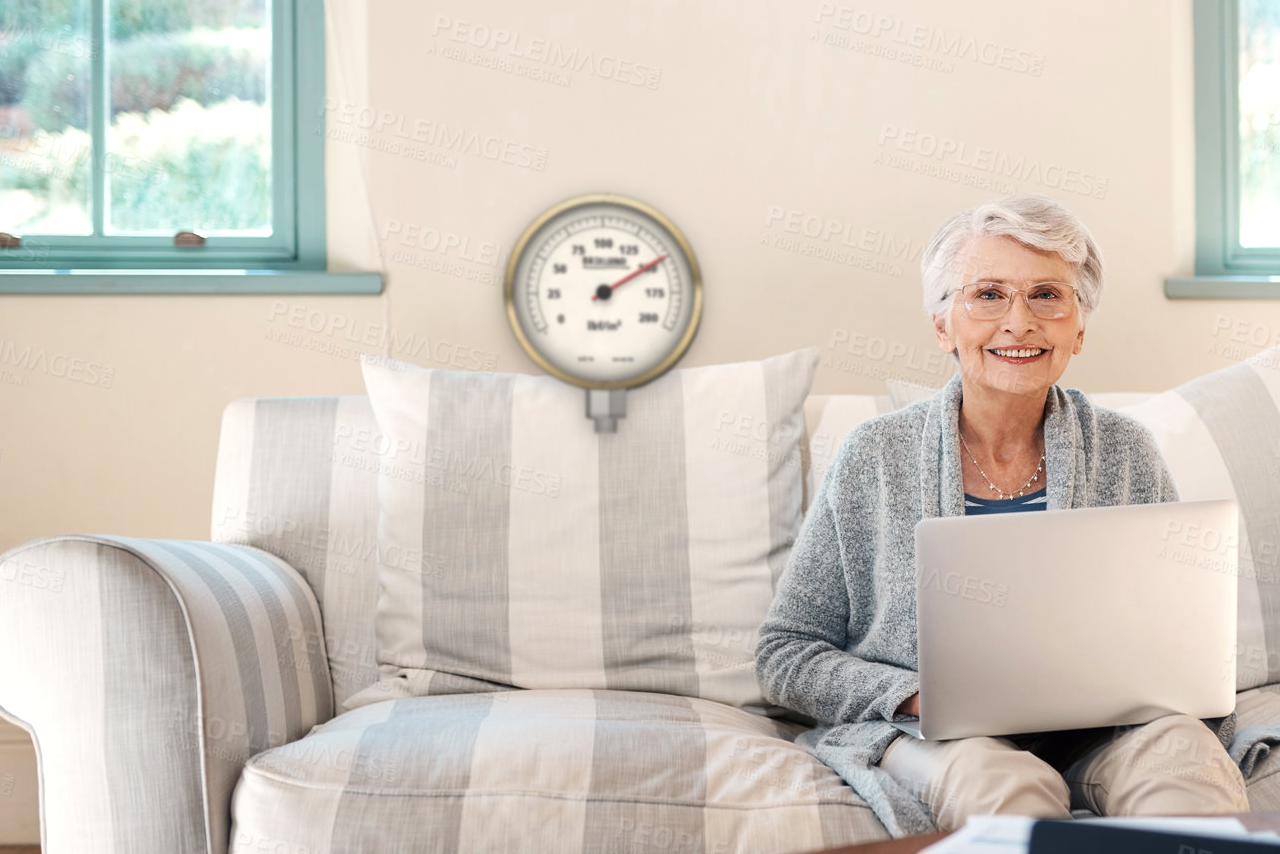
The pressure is 150 psi
